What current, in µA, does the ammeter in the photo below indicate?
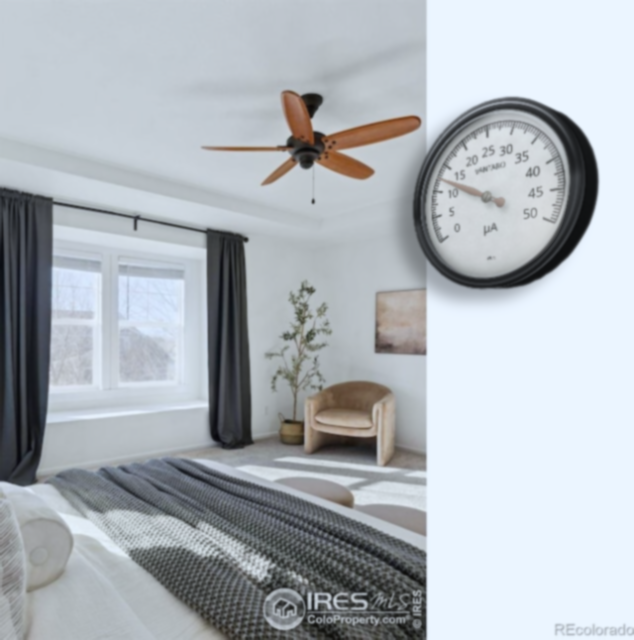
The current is 12.5 µA
